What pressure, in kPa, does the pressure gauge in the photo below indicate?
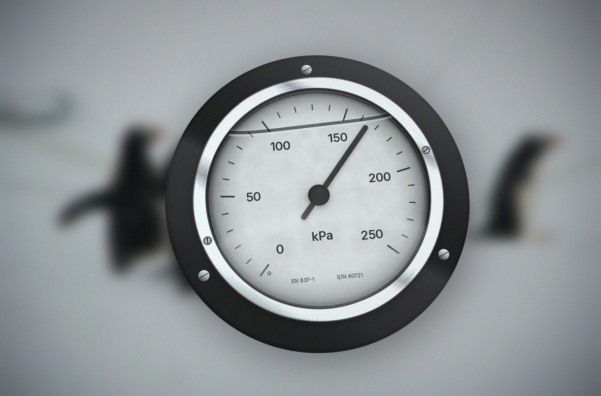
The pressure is 165 kPa
